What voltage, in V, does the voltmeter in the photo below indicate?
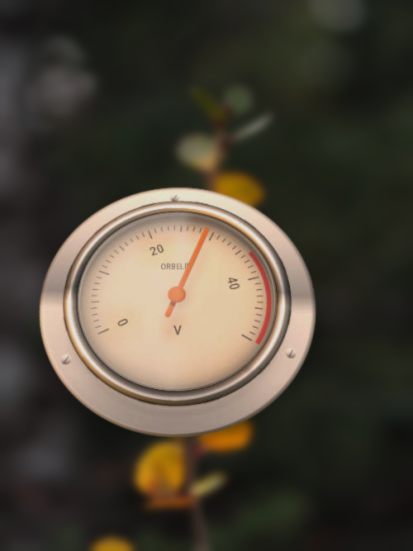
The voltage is 29 V
